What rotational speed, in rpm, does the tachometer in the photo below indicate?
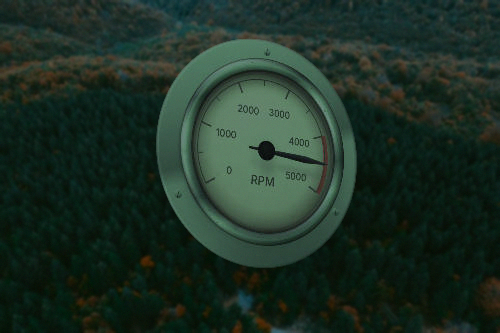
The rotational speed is 4500 rpm
